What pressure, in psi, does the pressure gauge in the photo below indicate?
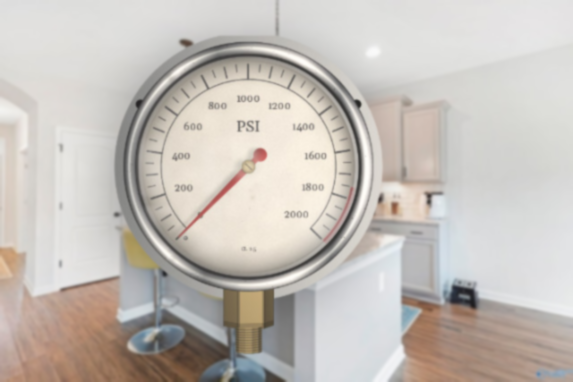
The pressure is 0 psi
